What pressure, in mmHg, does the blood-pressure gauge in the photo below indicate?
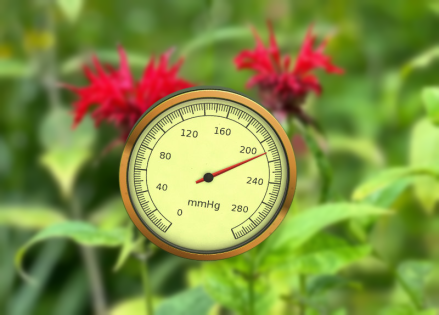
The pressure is 210 mmHg
